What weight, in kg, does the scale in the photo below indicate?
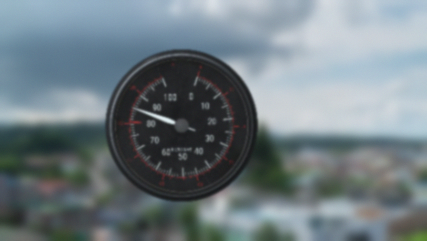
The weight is 85 kg
